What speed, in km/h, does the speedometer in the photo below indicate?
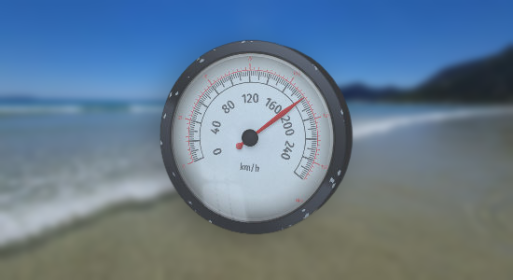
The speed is 180 km/h
